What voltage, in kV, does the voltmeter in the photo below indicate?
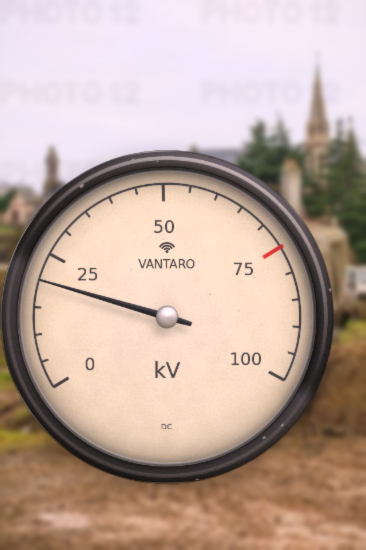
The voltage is 20 kV
